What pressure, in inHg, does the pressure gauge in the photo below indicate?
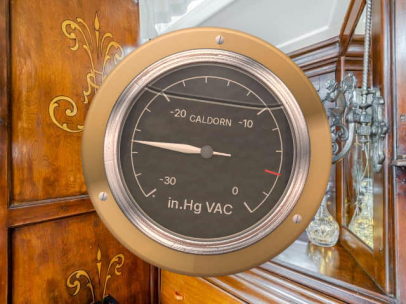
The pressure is -25 inHg
